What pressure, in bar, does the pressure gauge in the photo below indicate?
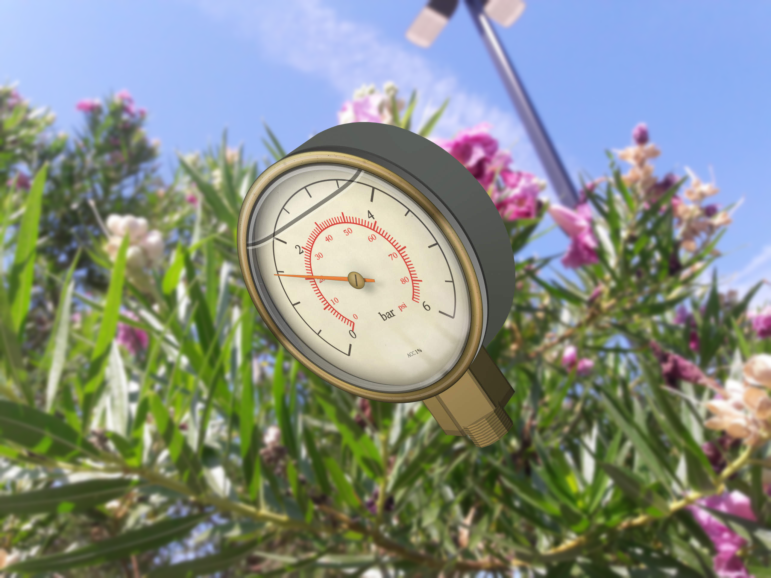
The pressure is 1.5 bar
